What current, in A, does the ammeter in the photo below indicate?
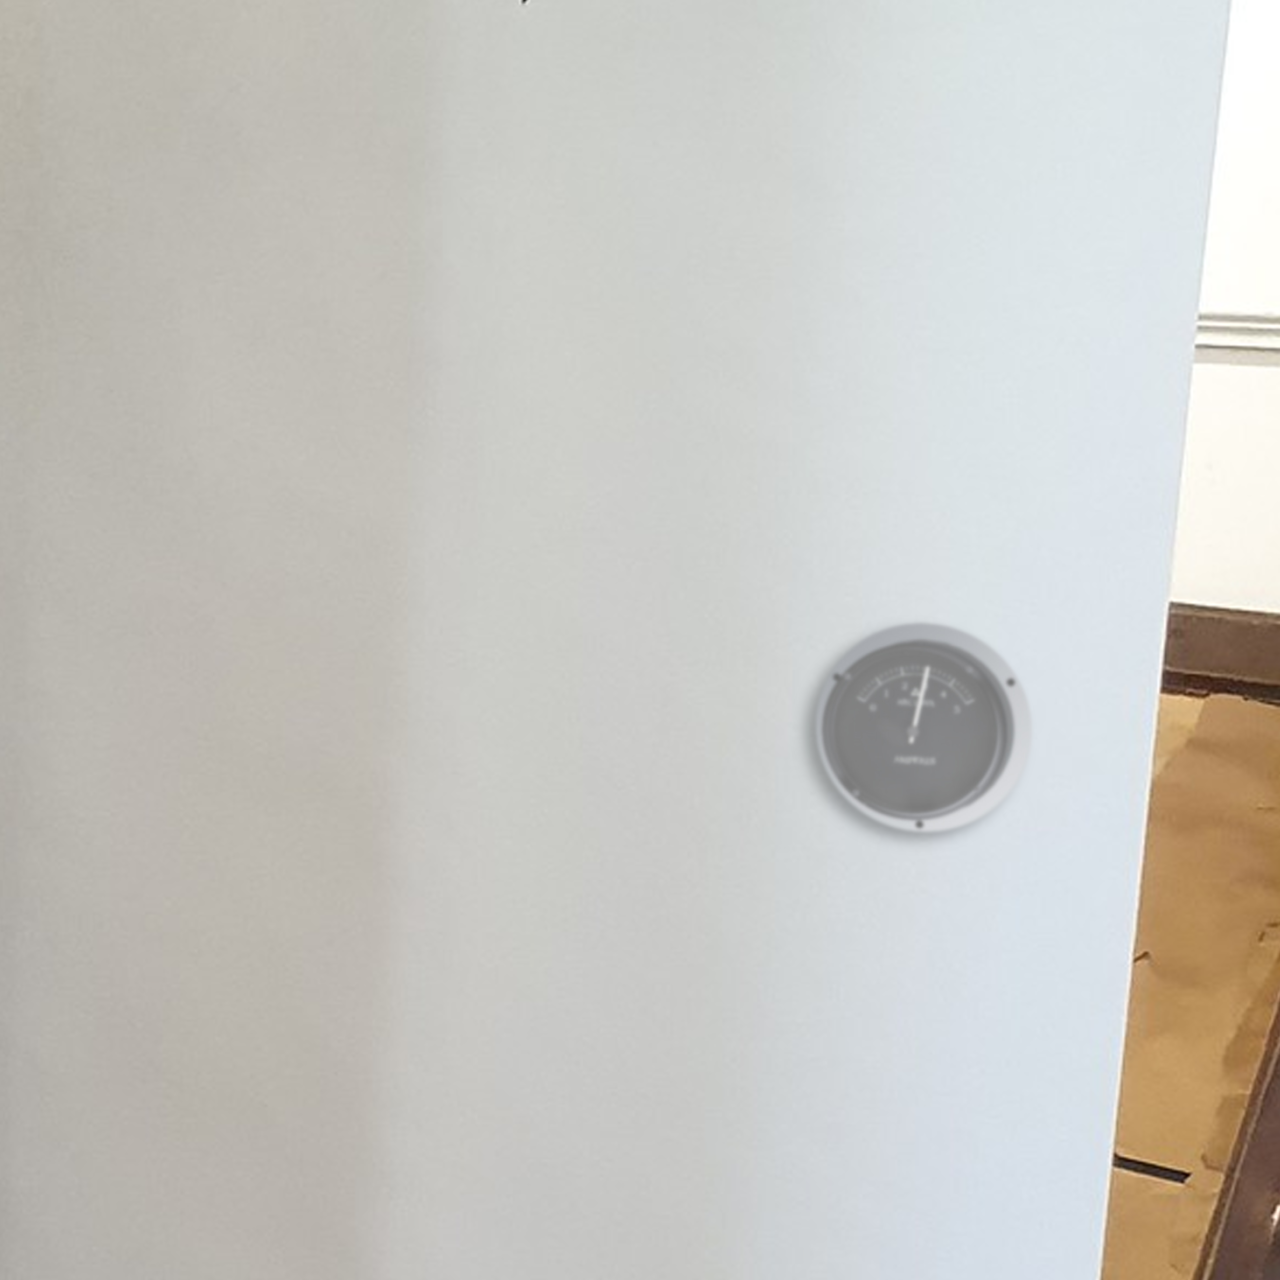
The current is 3 A
